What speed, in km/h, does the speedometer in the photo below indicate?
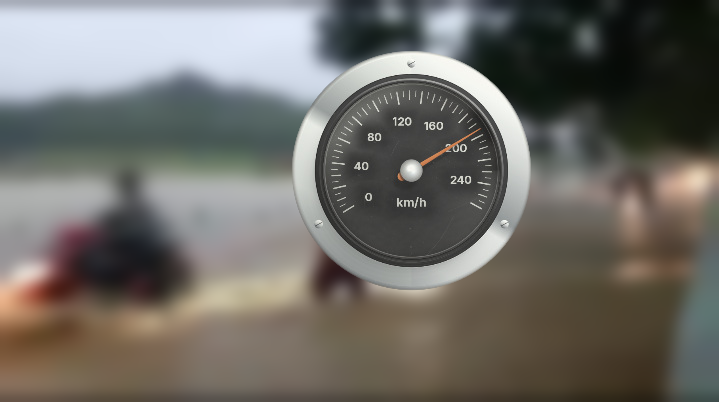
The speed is 195 km/h
